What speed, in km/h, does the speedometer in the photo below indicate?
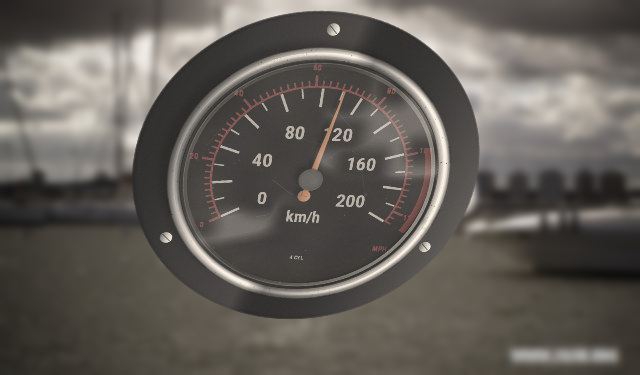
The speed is 110 km/h
